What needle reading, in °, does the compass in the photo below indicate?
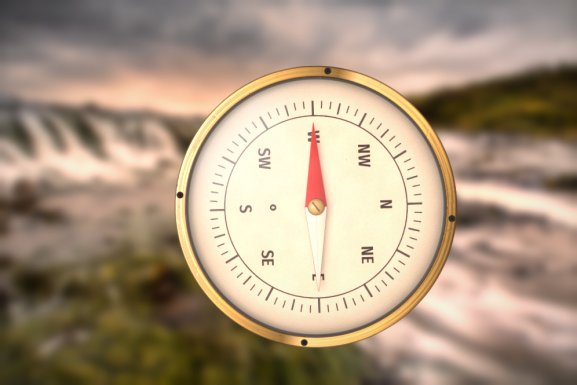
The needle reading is 270 °
